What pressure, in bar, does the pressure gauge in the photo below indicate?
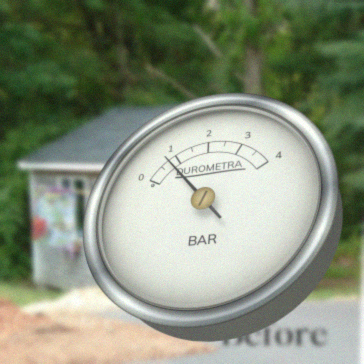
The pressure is 0.75 bar
